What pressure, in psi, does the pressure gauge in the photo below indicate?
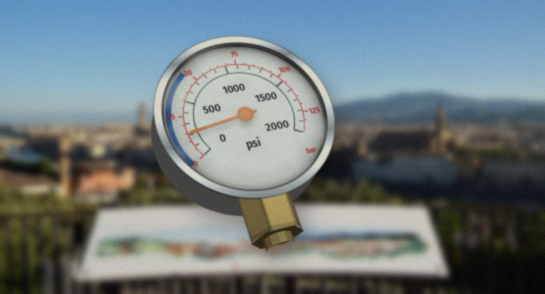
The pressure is 200 psi
